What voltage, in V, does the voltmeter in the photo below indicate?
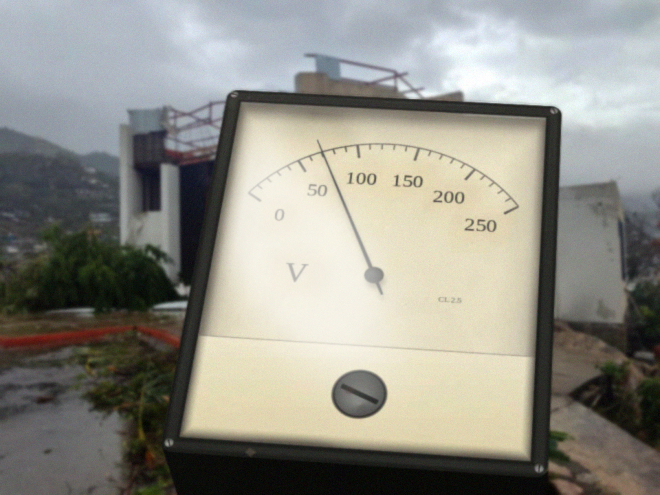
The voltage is 70 V
